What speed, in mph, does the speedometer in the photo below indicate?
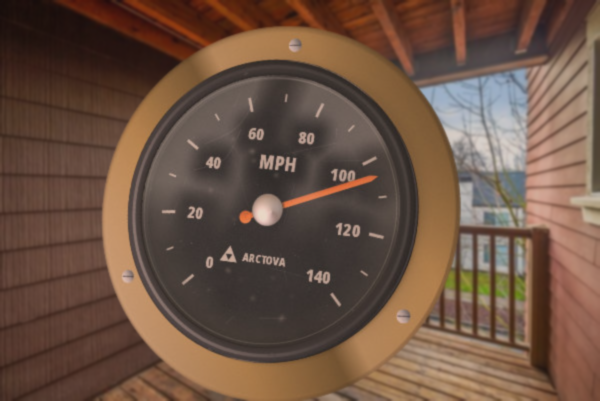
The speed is 105 mph
